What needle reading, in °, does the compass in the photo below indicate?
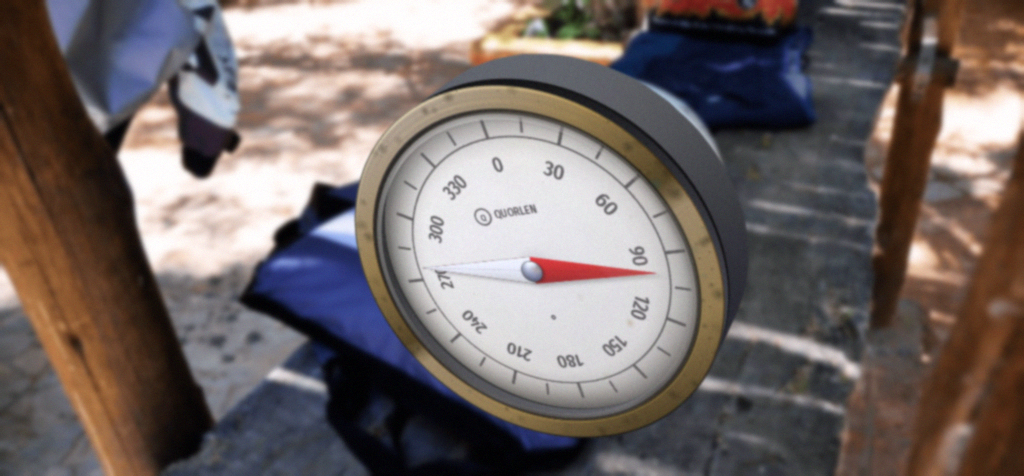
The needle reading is 97.5 °
